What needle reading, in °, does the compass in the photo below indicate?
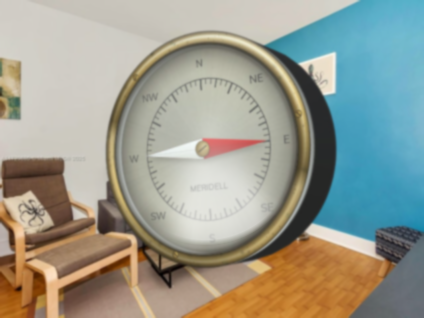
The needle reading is 90 °
